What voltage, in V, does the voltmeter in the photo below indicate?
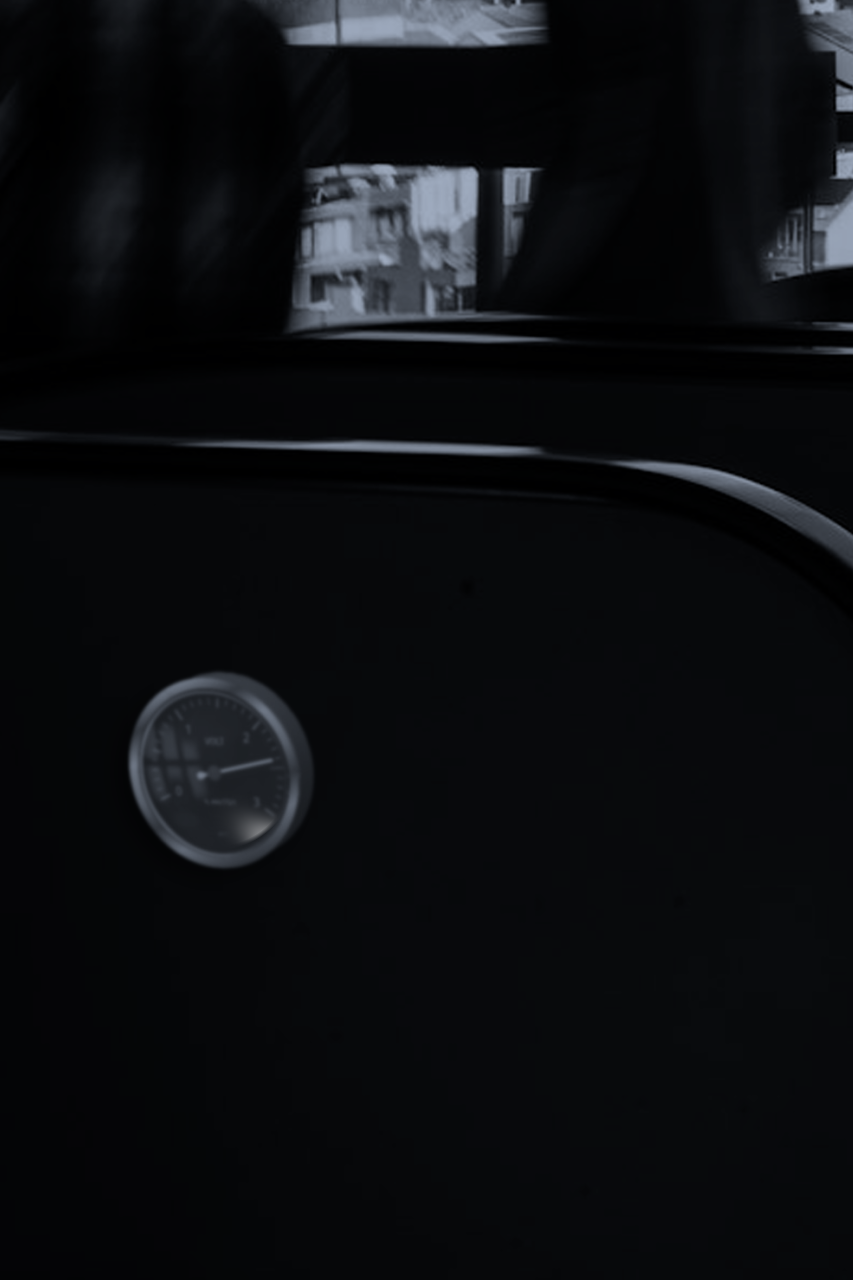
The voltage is 2.4 V
